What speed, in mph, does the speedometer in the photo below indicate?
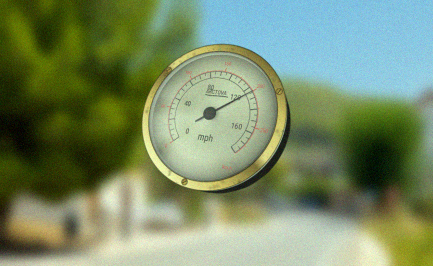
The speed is 125 mph
